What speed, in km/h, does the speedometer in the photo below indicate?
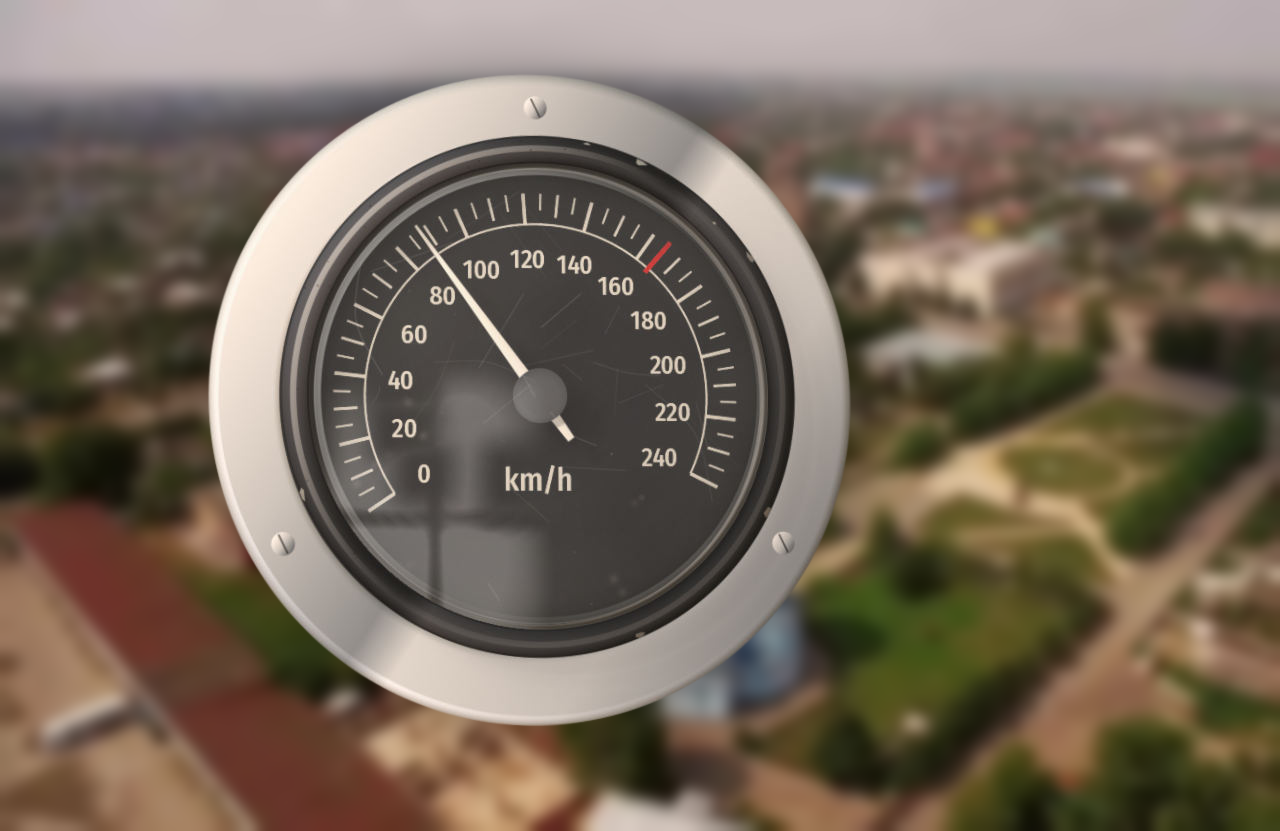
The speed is 87.5 km/h
